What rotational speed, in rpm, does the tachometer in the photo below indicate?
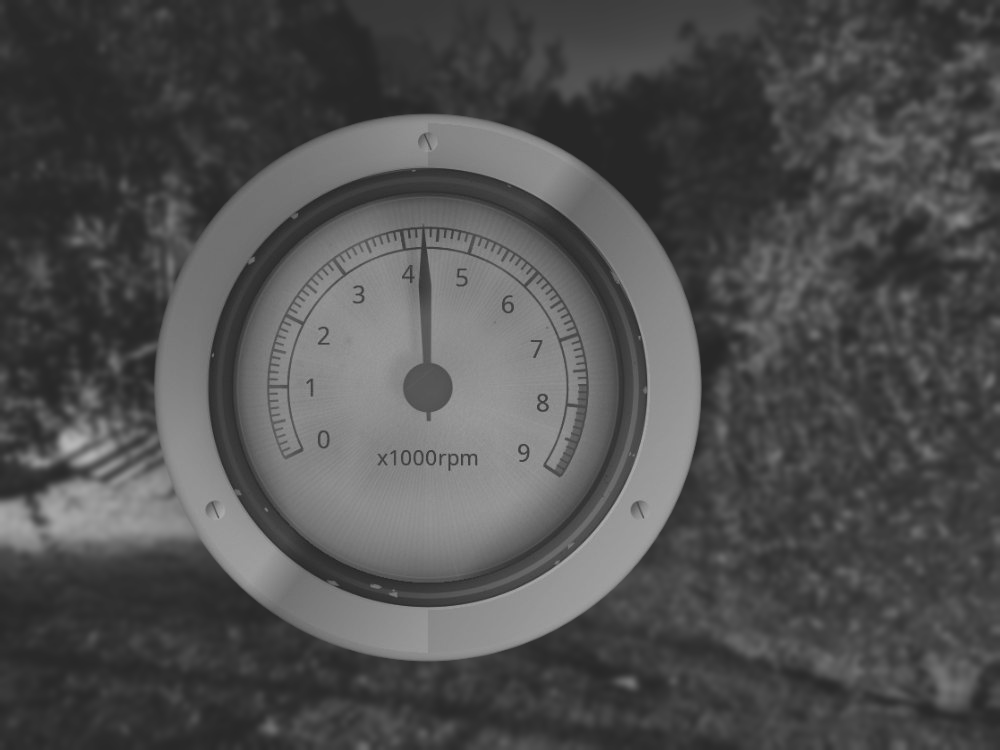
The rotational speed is 4300 rpm
